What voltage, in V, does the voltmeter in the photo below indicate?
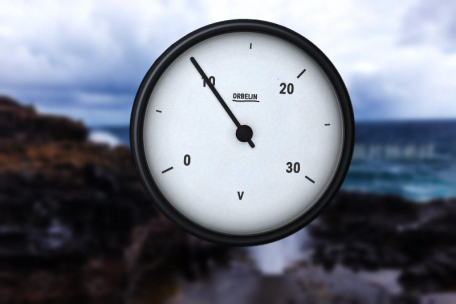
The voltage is 10 V
